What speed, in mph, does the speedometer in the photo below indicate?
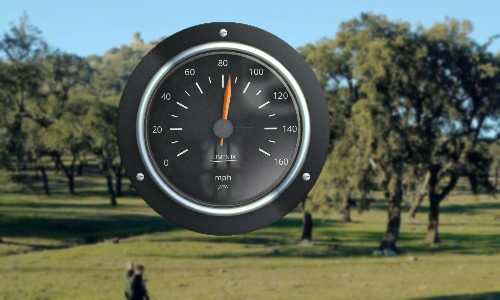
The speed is 85 mph
